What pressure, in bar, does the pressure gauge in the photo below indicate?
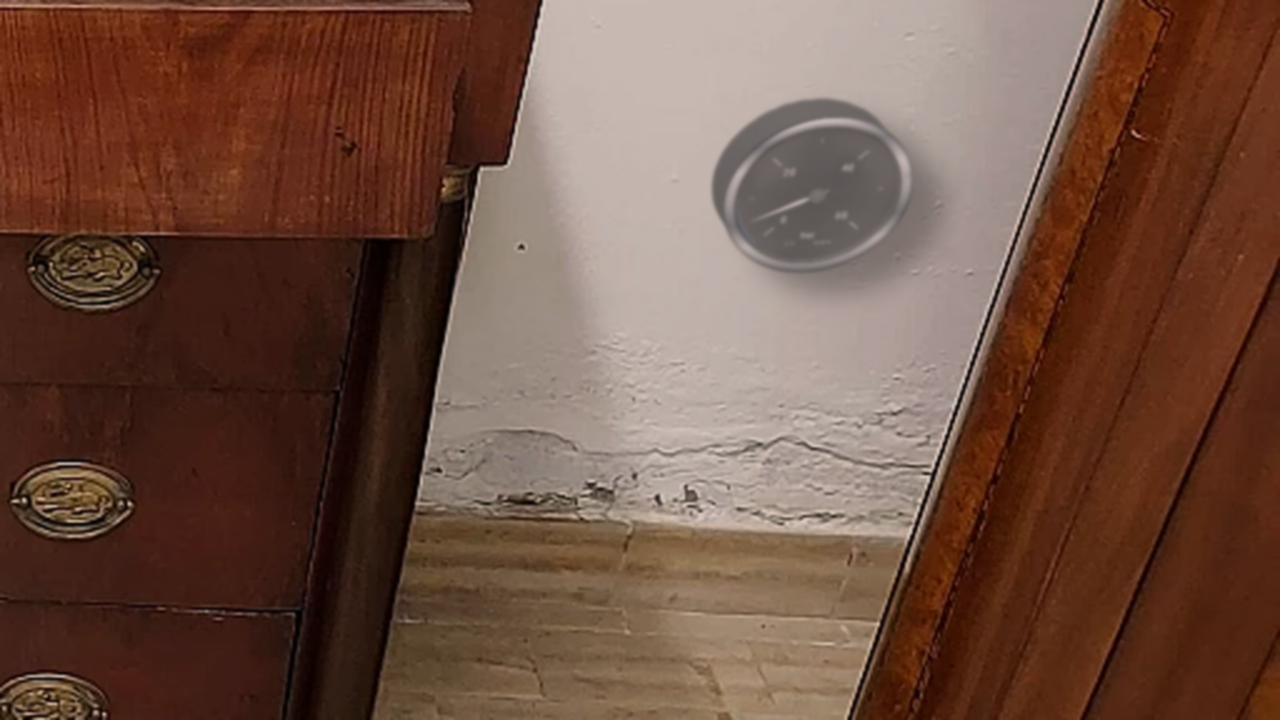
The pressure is 5 bar
